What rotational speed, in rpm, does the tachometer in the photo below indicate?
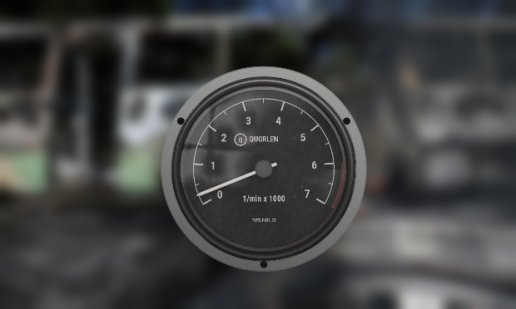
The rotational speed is 250 rpm
